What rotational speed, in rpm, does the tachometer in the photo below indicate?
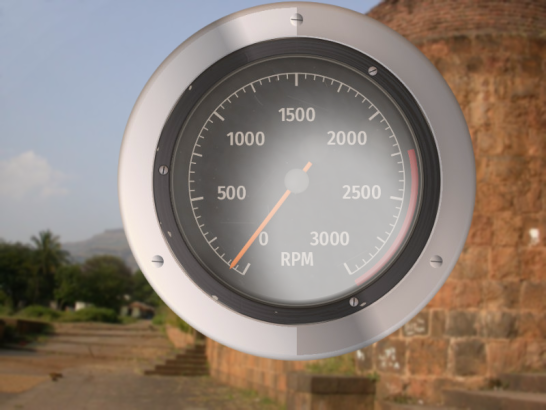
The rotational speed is 75 rpm
